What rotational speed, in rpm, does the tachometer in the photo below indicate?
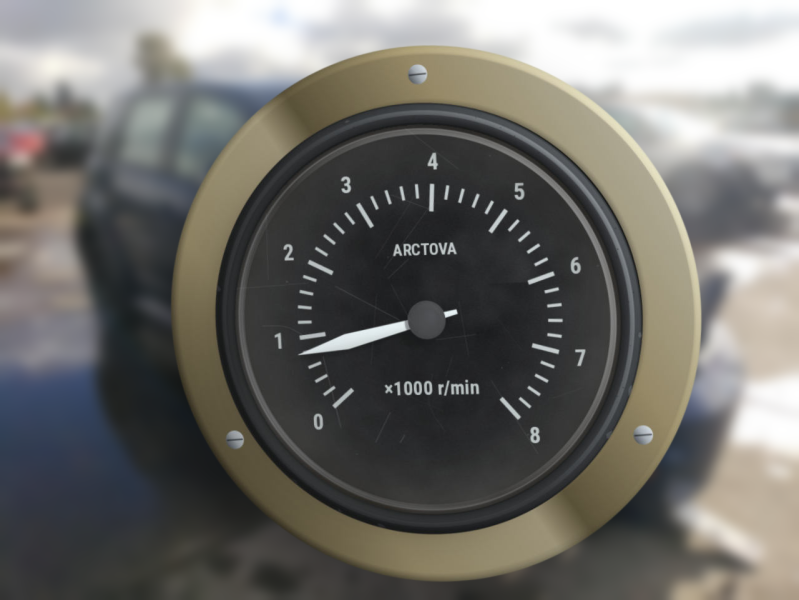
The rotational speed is 800 rpm
